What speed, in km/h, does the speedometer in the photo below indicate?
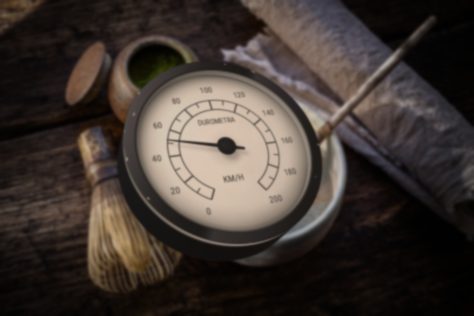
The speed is 50 km/h
